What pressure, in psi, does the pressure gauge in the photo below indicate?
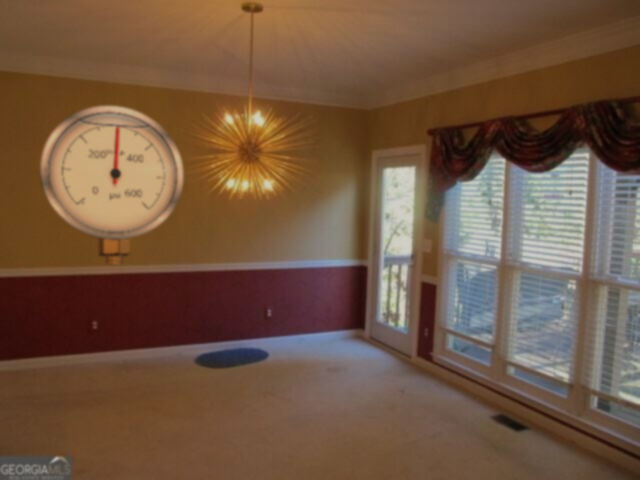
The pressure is 300 psi
